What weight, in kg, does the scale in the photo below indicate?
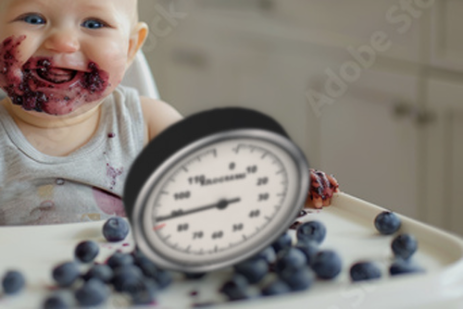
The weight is 90 kg
